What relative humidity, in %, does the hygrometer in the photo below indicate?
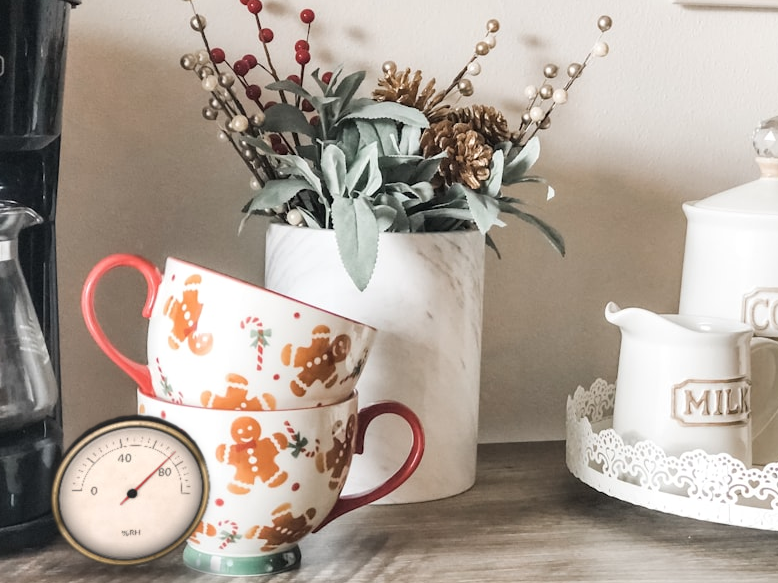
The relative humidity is 72 %
